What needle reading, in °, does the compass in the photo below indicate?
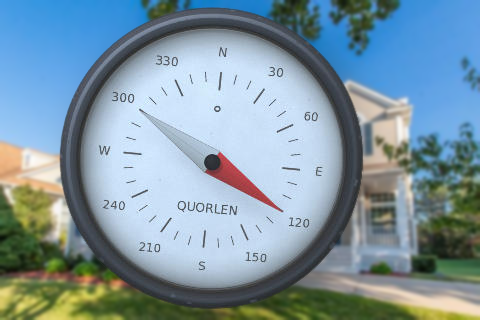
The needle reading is 120 °
